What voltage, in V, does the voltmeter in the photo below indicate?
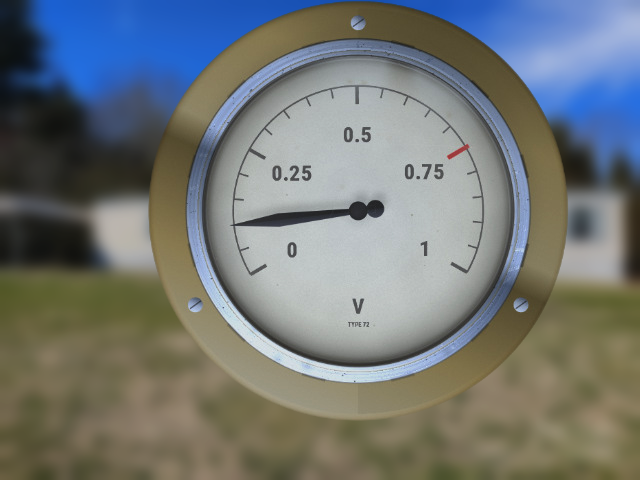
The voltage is 0.1 V
